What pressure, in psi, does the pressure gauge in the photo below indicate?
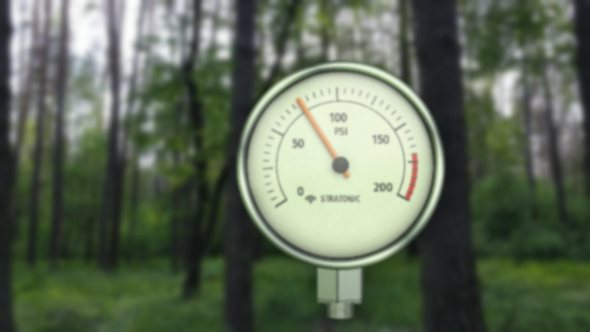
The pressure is 75 psi
